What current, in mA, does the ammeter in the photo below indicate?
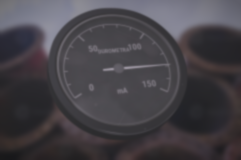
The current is 130 mA
